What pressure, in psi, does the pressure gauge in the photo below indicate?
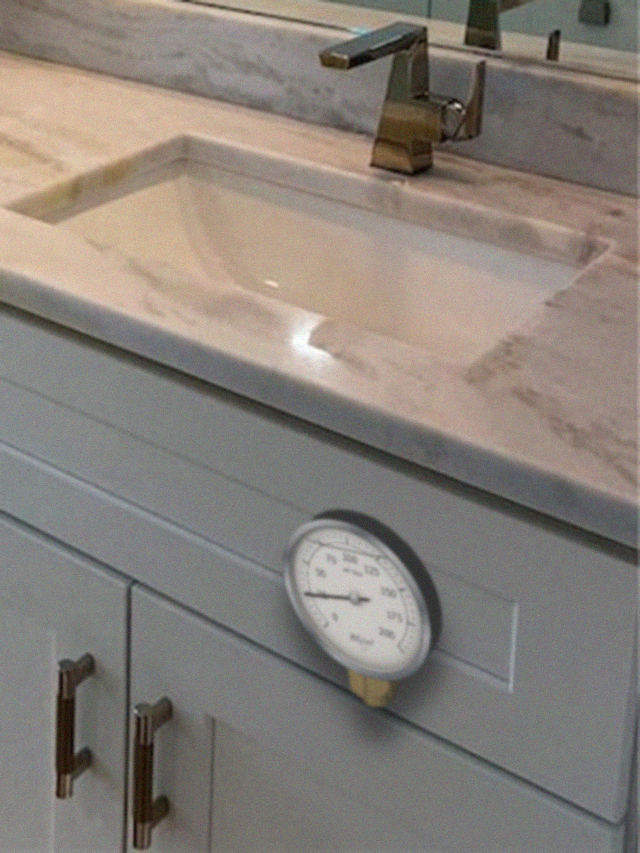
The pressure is 25 psi
